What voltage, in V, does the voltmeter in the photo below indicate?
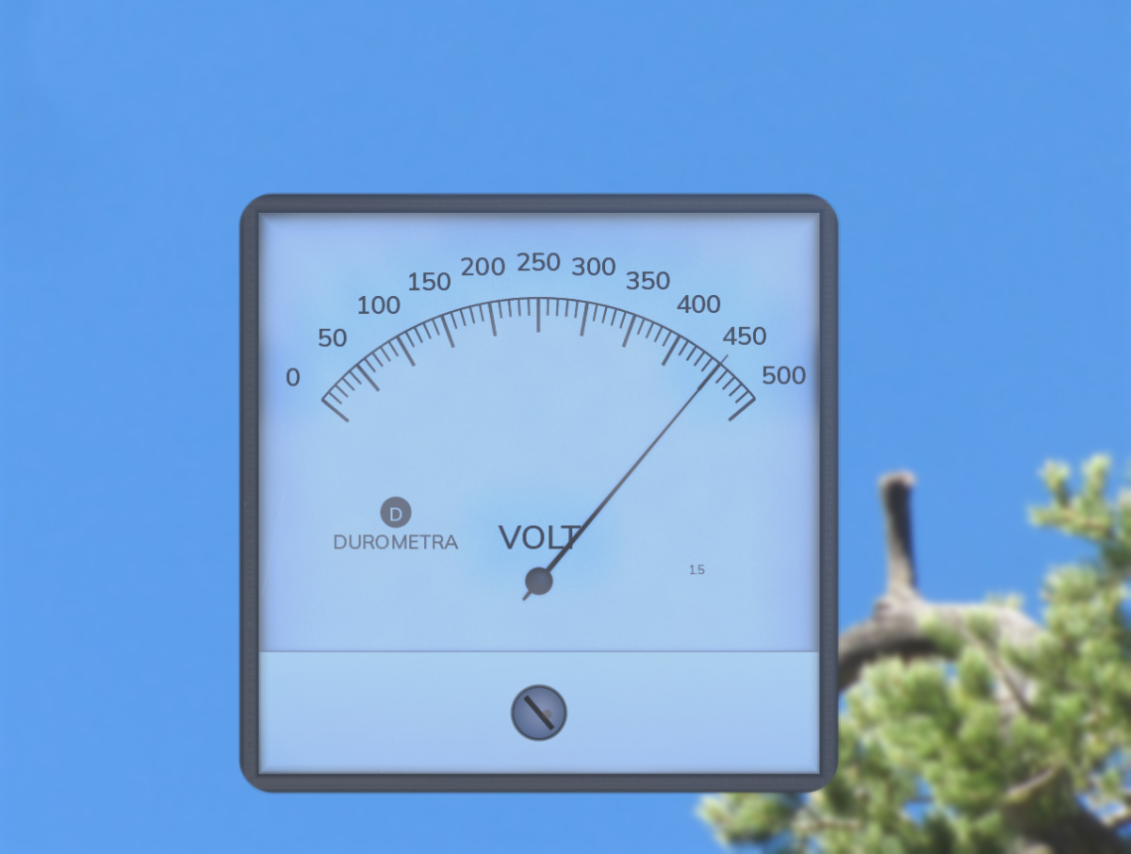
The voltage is 450 V
